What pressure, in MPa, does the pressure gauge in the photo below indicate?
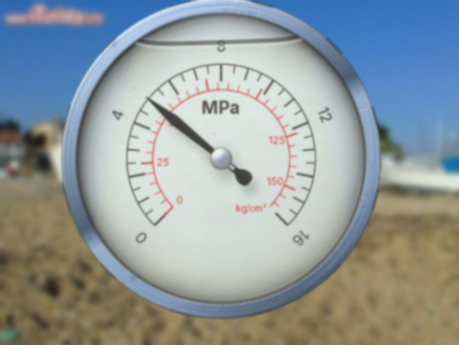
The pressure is 5 MPa
